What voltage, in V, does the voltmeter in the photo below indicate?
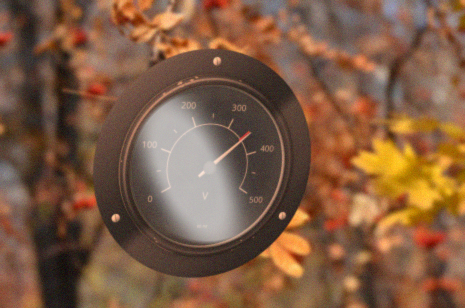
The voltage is 350 V
